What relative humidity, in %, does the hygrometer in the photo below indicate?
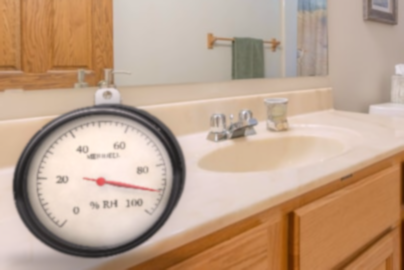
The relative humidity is 90 %
